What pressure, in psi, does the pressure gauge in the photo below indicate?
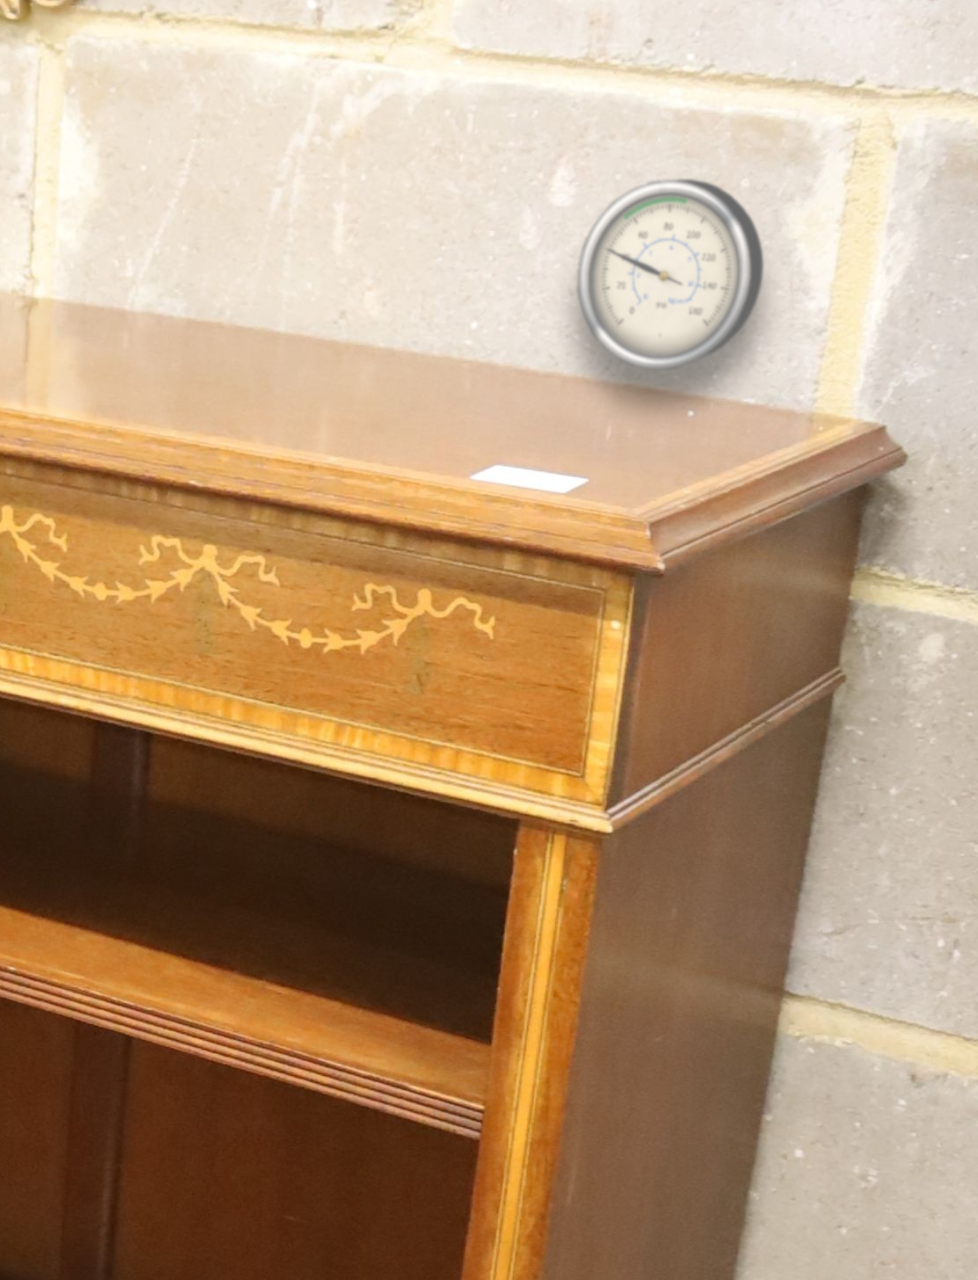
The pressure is 40 psi
